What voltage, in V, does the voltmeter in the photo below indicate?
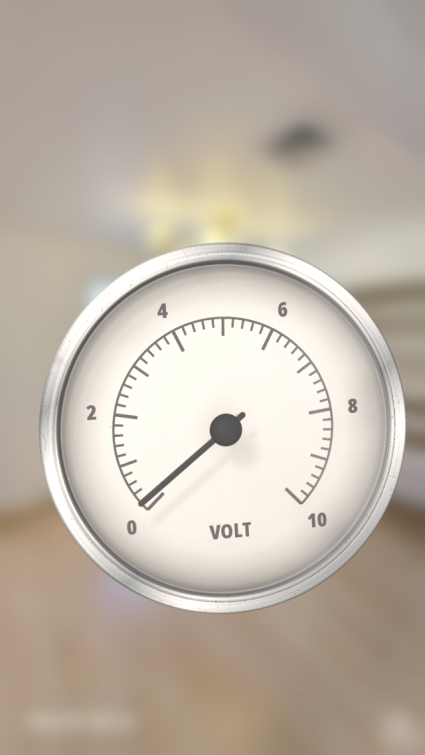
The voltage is 0.2 V
